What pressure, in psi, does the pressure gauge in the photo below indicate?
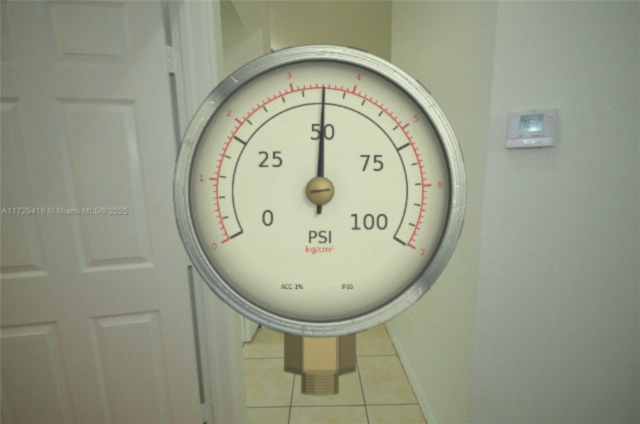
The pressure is 50 psi
